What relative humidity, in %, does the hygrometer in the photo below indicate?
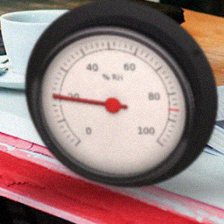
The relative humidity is 20 %
